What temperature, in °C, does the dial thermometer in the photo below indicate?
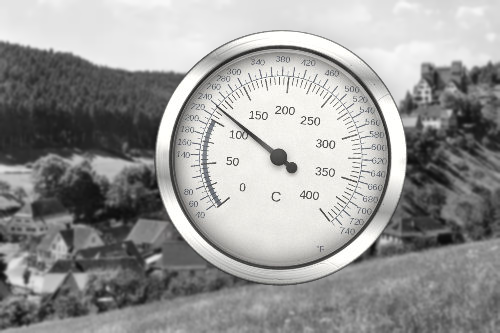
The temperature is 115 °C
